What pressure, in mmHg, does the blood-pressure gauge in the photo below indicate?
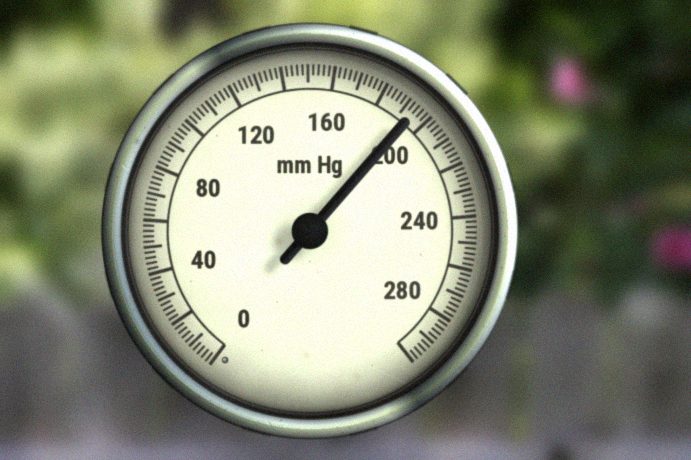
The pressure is 194 mmHg
